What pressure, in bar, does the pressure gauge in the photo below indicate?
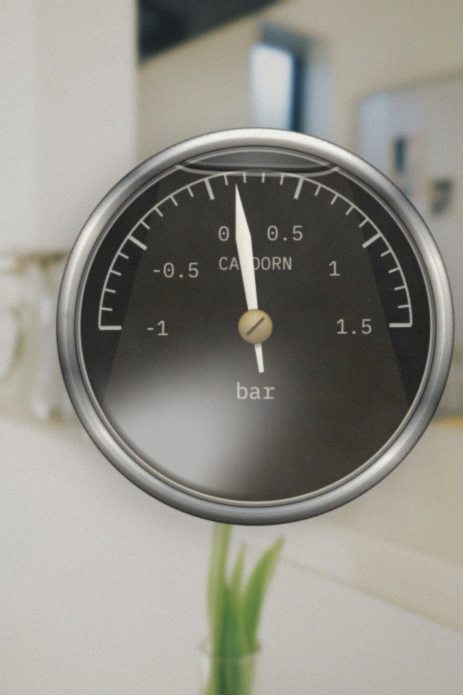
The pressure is 0.15 bar
